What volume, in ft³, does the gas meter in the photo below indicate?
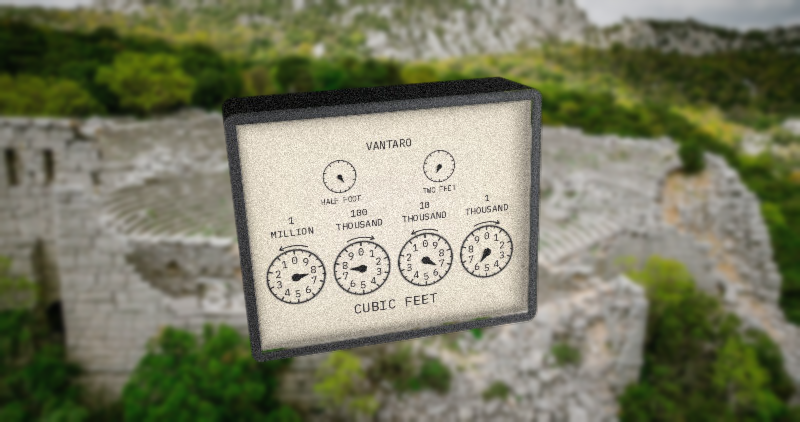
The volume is 776600 ft³
